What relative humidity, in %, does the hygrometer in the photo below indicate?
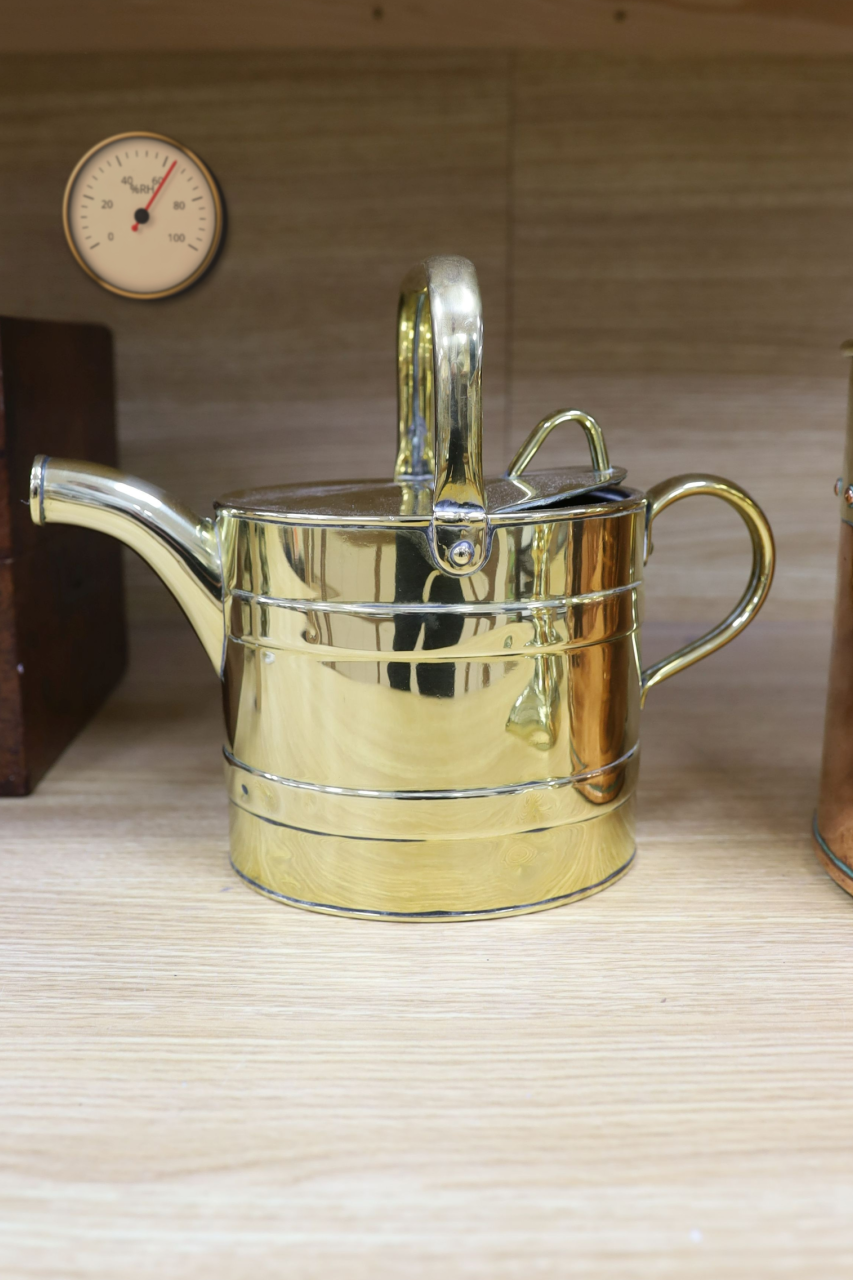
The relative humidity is 64 %
